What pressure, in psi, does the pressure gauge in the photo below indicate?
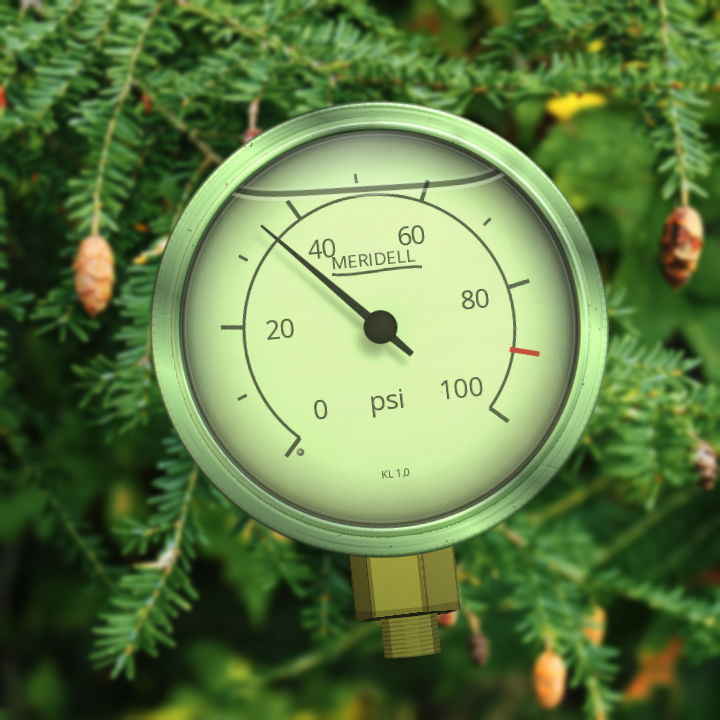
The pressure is 35 psi
